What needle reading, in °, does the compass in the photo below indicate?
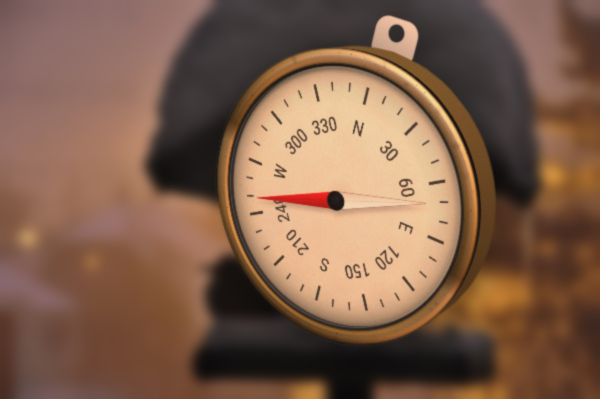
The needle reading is 250 °
